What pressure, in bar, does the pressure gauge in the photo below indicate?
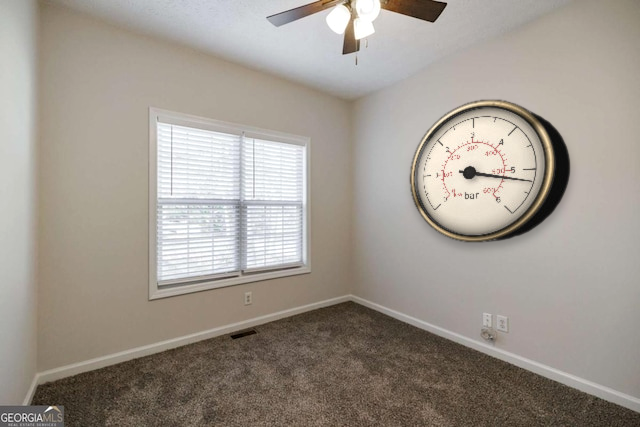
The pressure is 5.25 bar
